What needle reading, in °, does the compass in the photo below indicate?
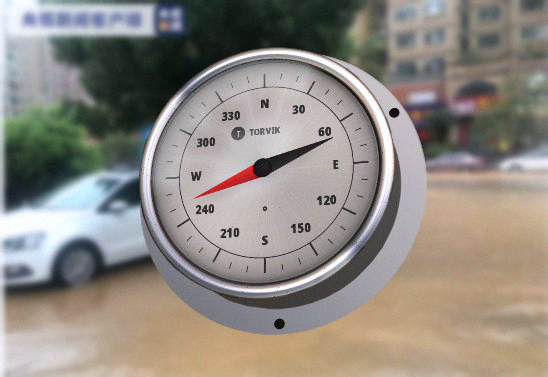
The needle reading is 250 °
